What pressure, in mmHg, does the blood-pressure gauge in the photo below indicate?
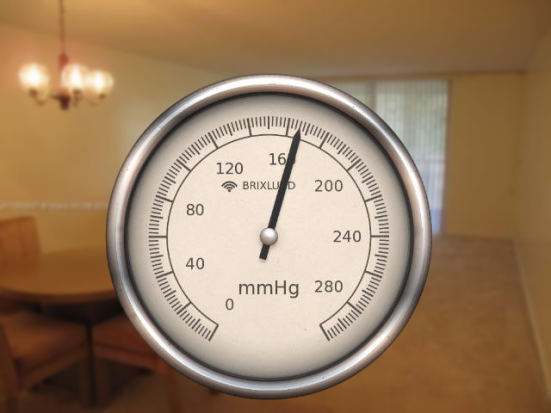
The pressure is 166 mmHg
